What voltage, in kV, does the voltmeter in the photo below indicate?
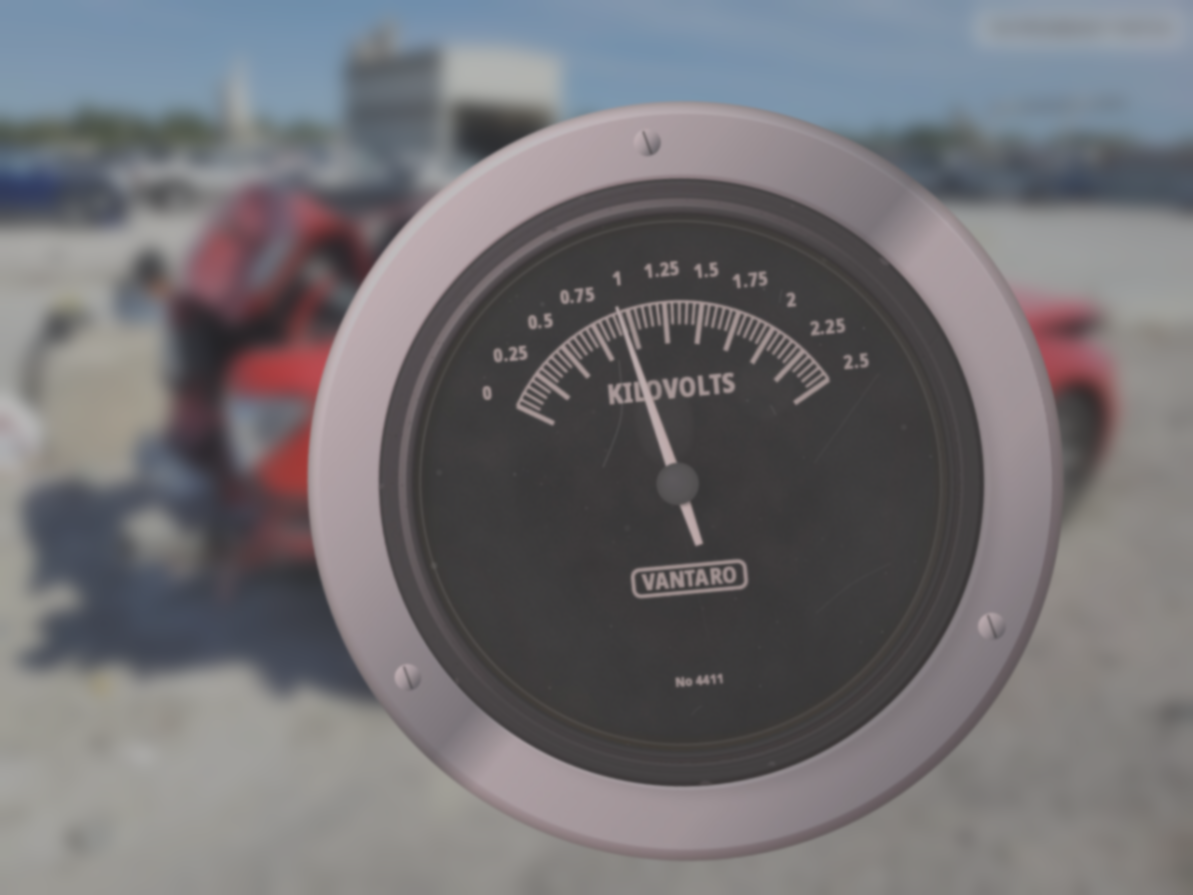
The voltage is 0.95 kV
